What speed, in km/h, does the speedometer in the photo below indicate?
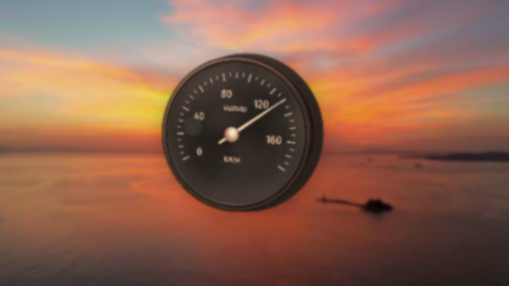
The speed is 130 km/h
